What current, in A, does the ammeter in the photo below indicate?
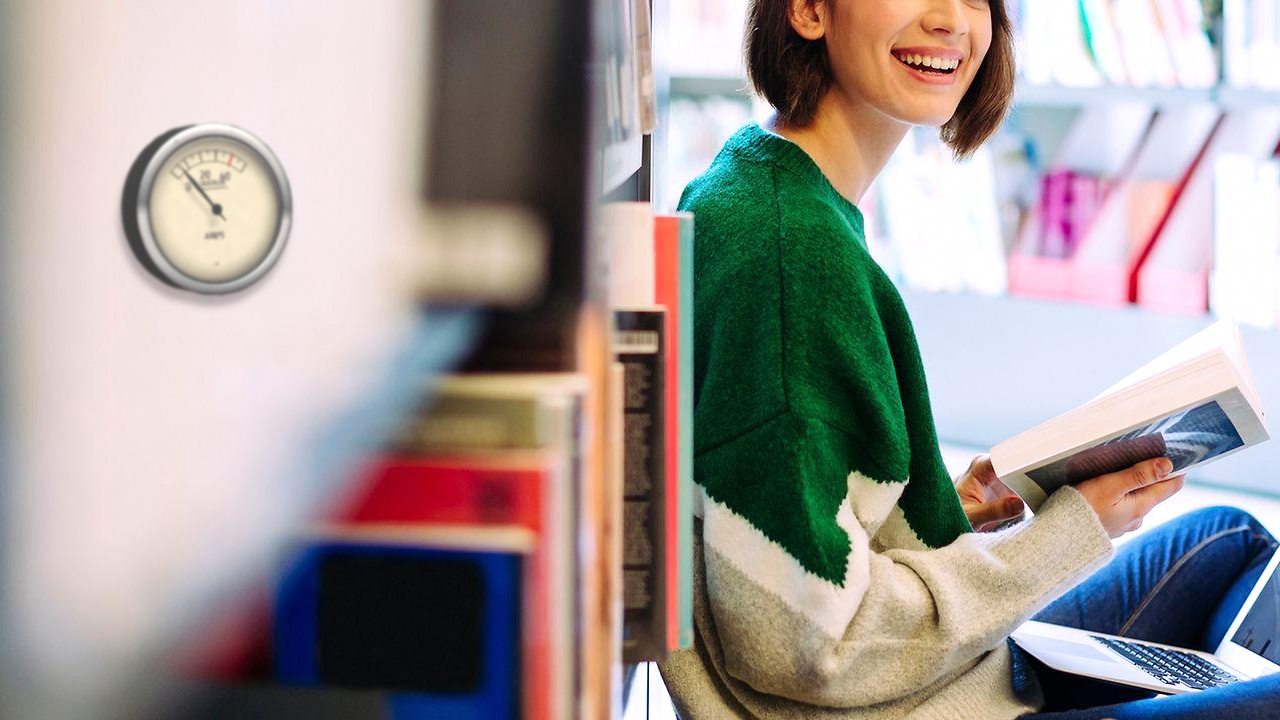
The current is 5 A
